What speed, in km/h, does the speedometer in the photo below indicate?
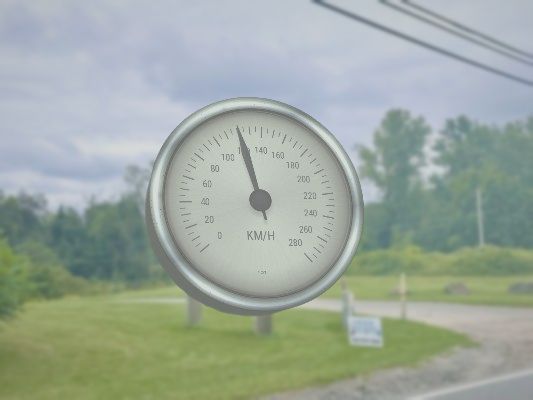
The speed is 120 km/h
